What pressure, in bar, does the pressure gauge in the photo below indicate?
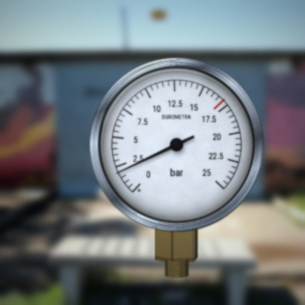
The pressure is 2 bar
